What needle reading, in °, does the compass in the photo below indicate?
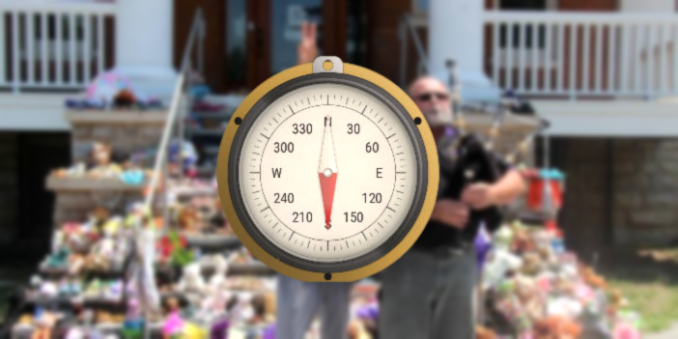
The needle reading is 180 °
